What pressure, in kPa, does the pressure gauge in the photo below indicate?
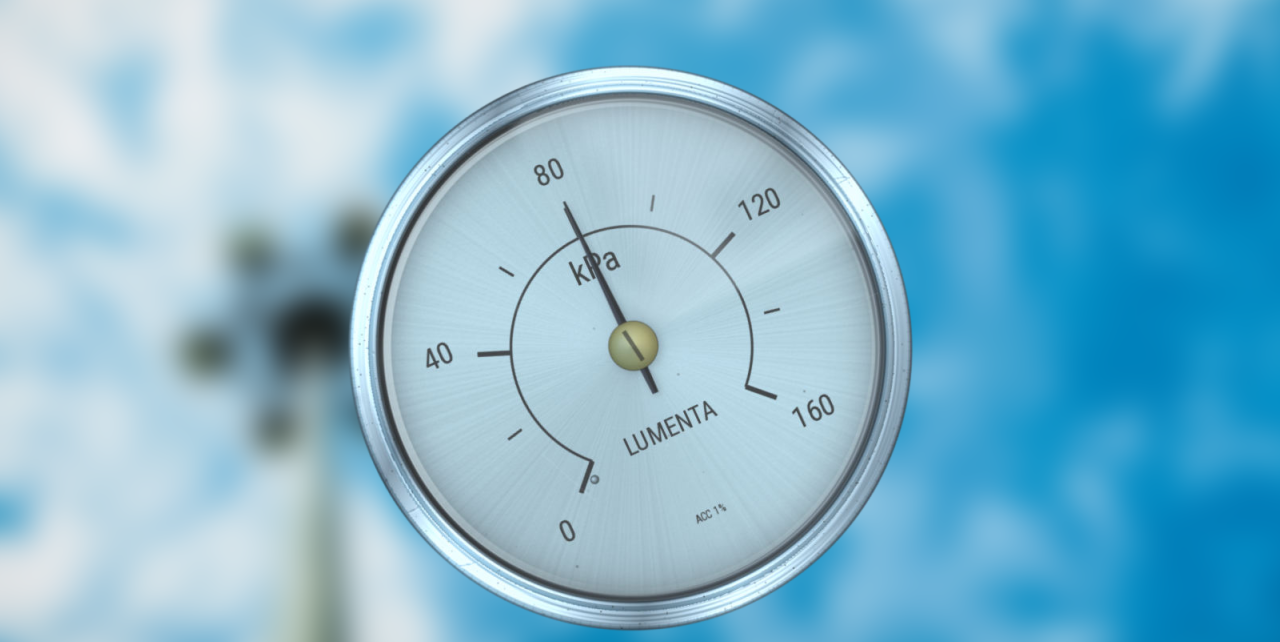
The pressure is 80 kPa
